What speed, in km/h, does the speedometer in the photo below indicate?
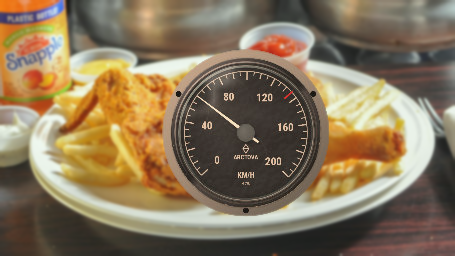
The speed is 60 km/h
